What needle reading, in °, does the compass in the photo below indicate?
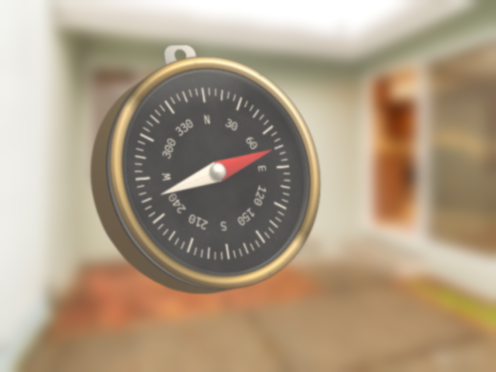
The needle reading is 75 °
